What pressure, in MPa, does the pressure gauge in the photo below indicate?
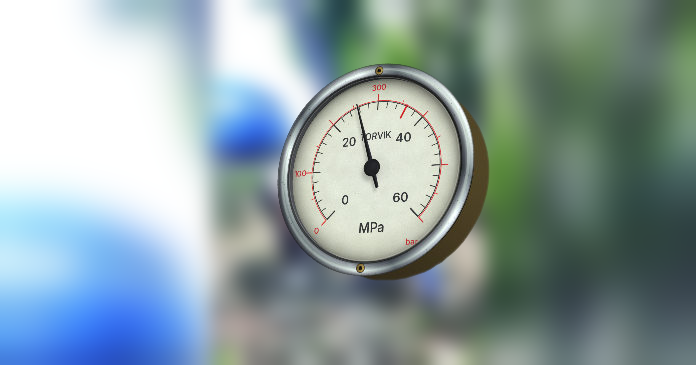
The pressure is 26 MPa
